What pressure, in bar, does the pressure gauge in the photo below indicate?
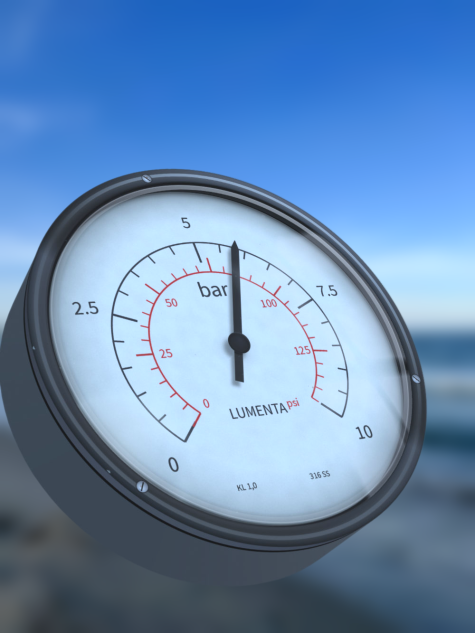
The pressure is 5.75 bar
